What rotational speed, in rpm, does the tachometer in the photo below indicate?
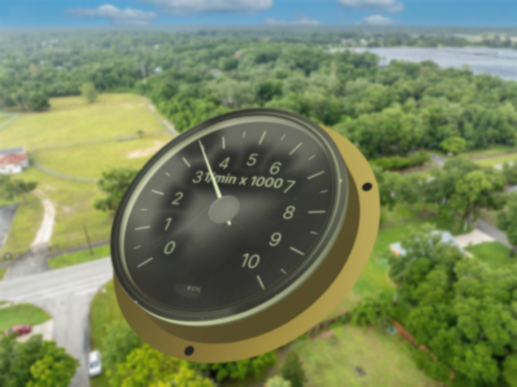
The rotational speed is 3500 rpm
